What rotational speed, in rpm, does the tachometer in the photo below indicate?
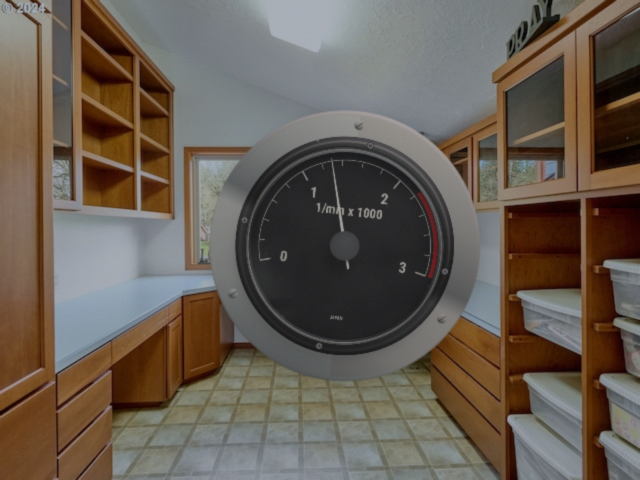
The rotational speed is 1300 rpm
